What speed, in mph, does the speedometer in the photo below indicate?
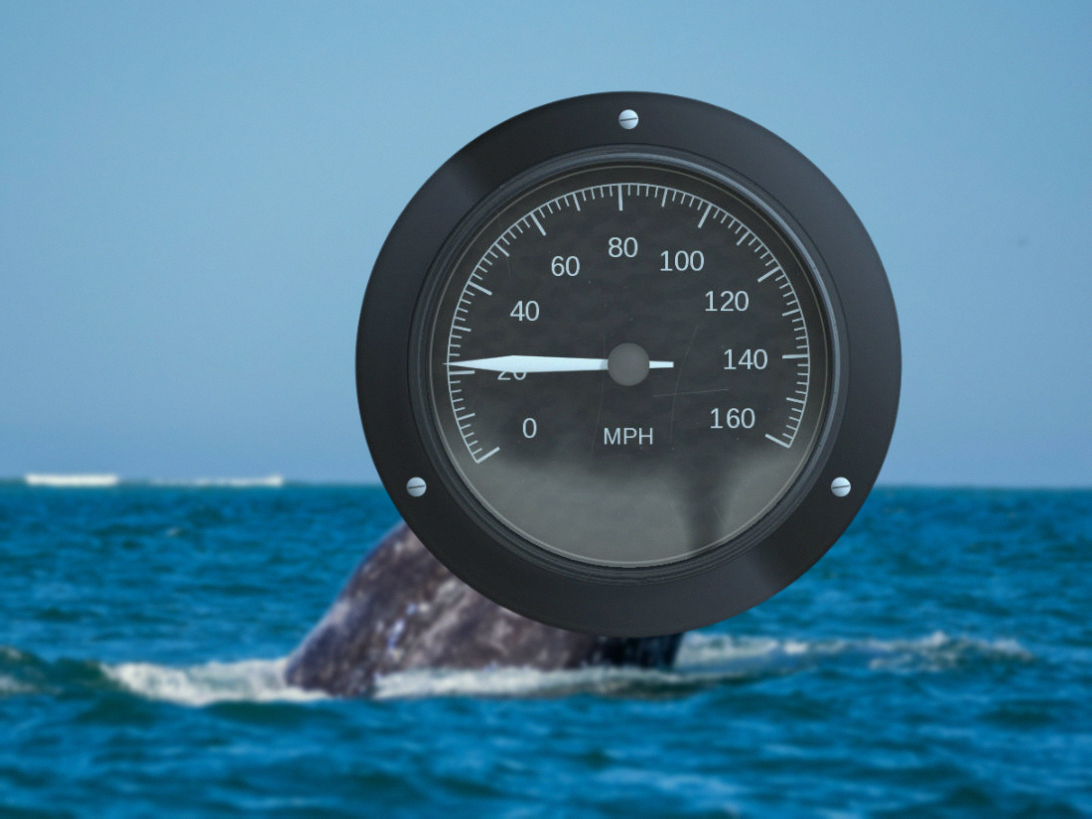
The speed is 22 mph
